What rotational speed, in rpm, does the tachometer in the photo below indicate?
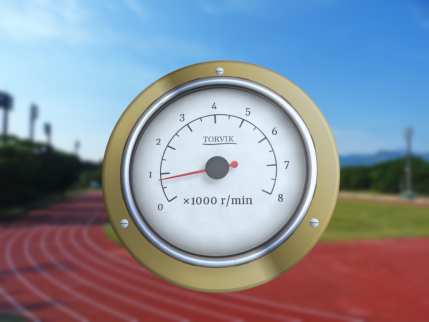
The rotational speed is 750 rpm
